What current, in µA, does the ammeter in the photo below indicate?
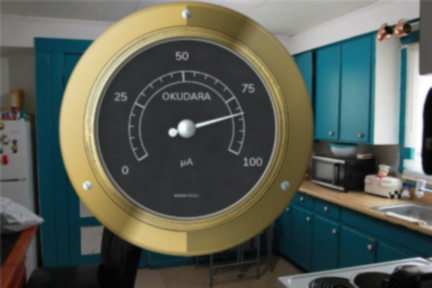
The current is 82.5 µA
